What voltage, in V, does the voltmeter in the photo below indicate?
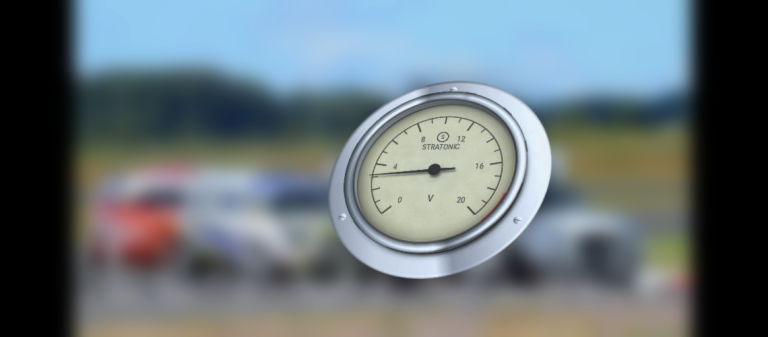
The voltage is 3 V
